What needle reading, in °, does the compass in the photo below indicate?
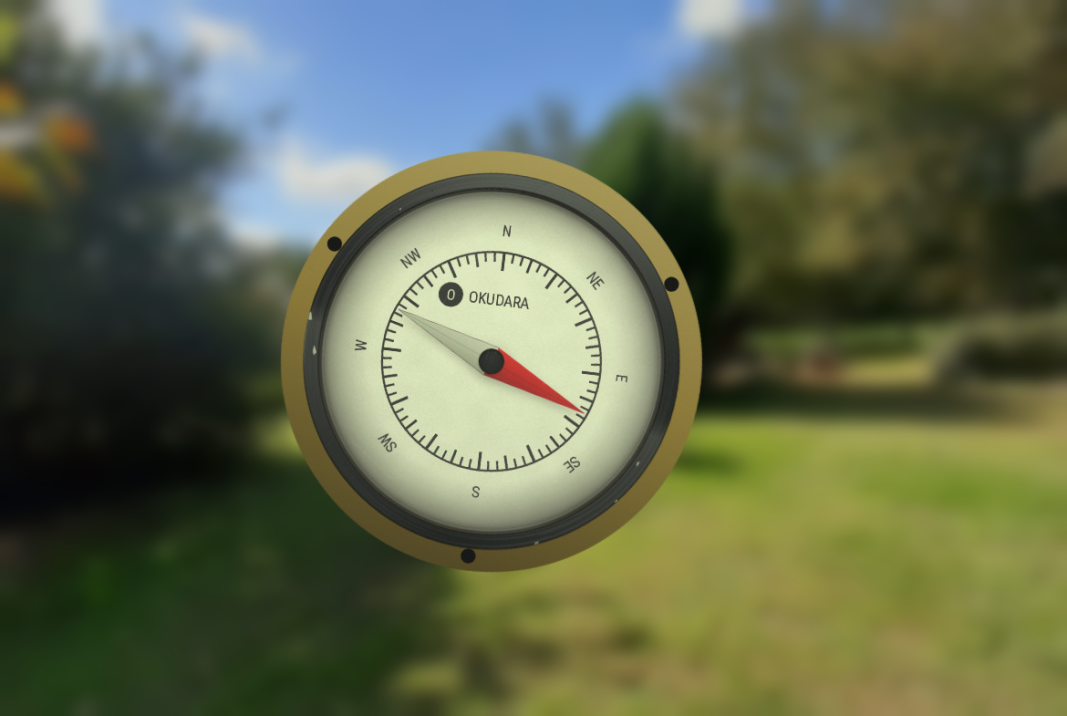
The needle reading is 112.5 °
